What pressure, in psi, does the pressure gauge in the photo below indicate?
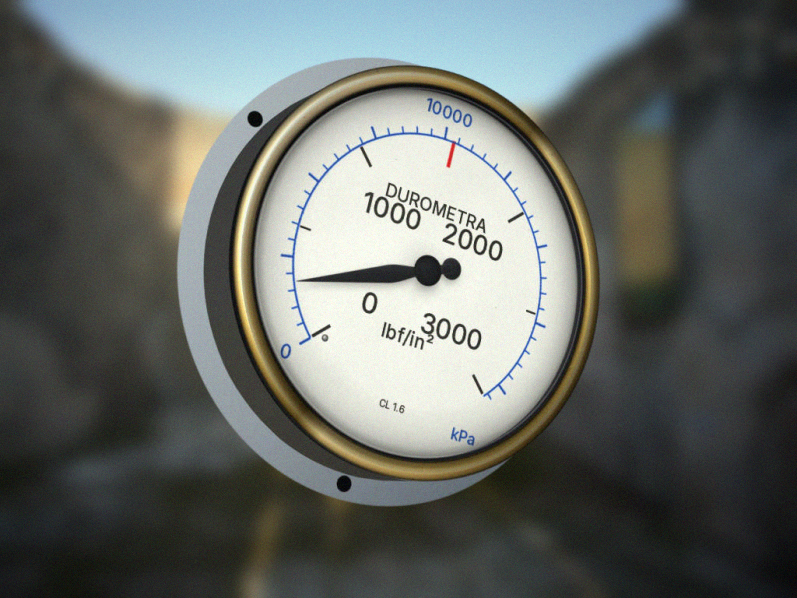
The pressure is 250 psi
